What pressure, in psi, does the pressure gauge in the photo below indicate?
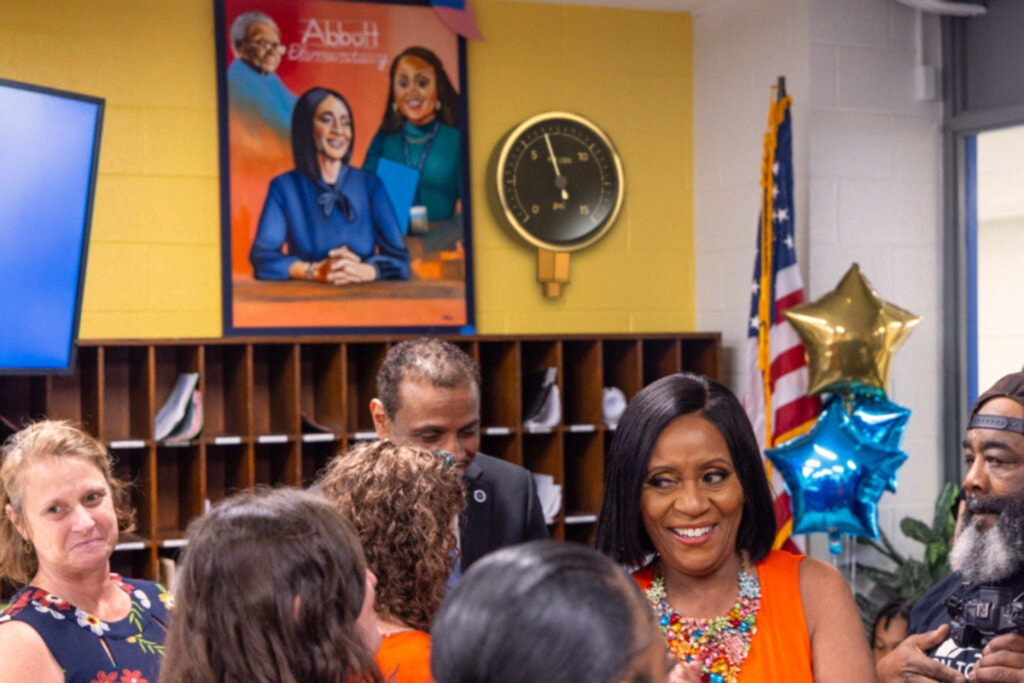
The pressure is 6.5 psi
